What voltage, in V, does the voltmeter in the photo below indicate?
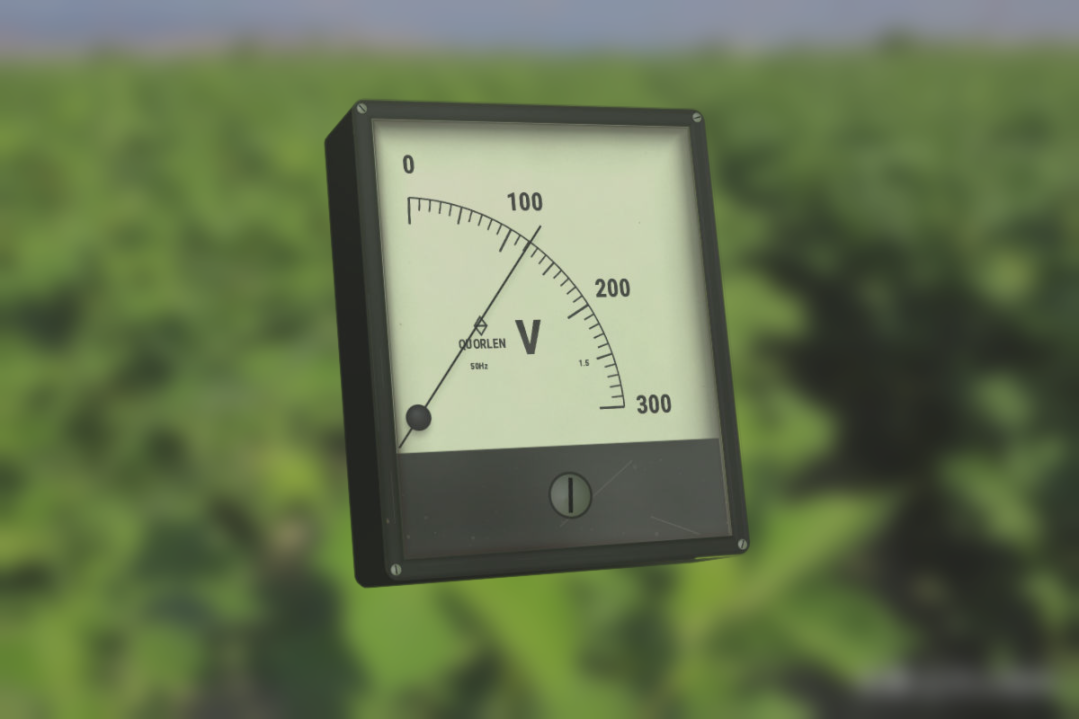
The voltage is 120 V
